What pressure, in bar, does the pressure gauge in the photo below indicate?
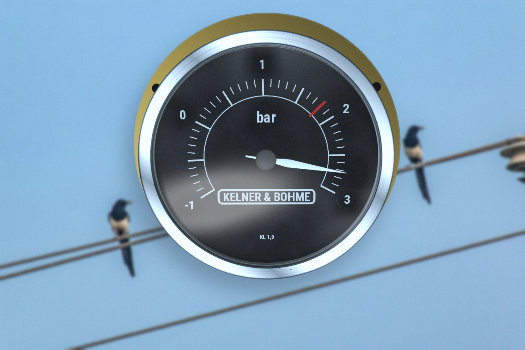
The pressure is 2.7 bar
